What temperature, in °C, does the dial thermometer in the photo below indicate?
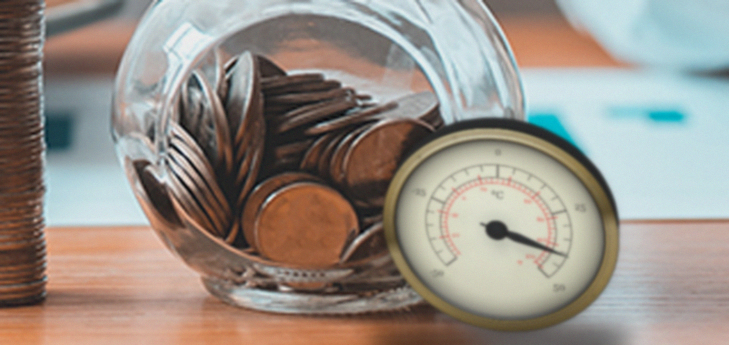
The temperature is 40 °C
